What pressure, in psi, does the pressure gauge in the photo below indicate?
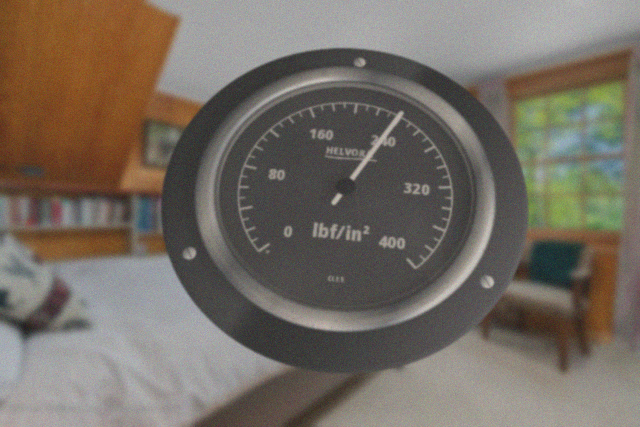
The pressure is 240 psi
